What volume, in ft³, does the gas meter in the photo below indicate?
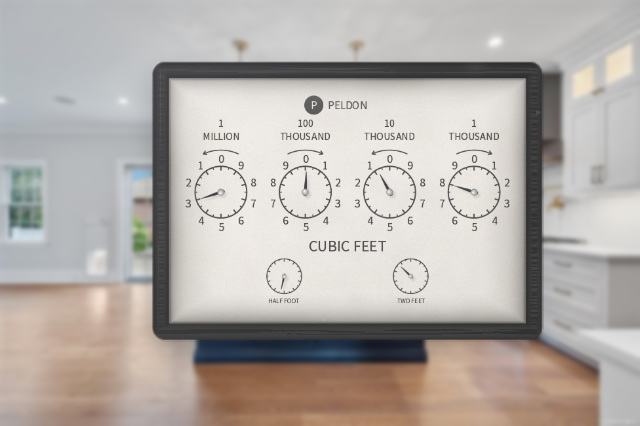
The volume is 300800 ft³
